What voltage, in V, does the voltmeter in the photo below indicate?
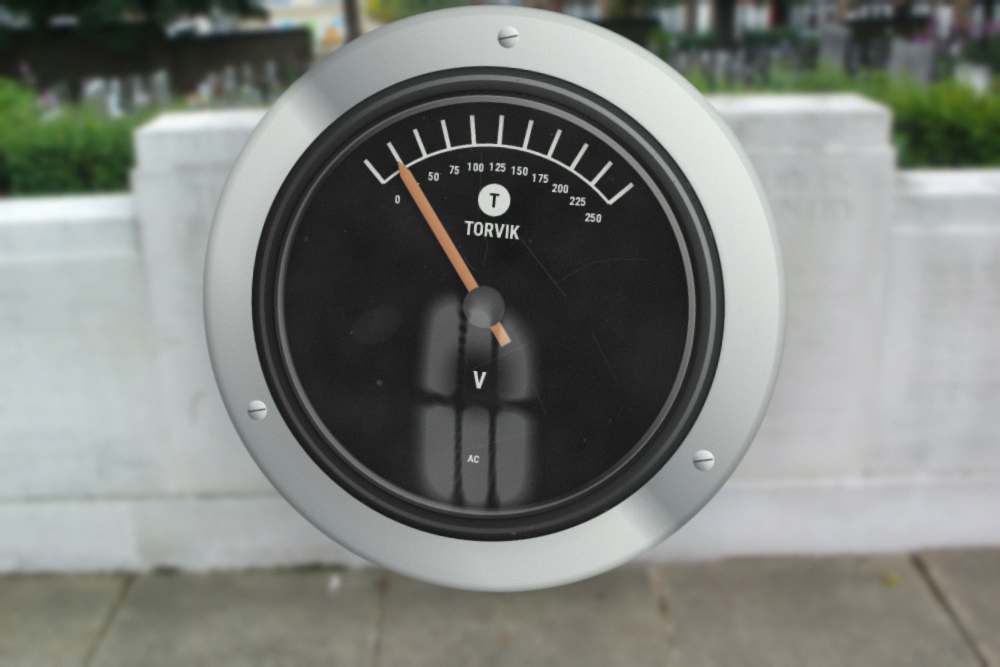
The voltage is 25 V
